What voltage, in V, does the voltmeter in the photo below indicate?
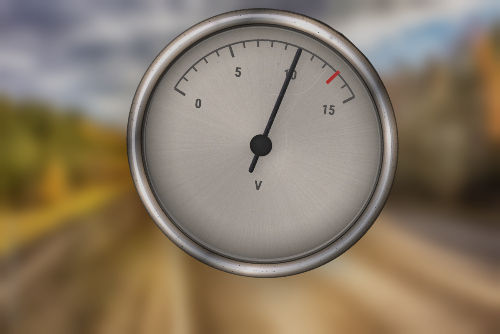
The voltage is 10 V
